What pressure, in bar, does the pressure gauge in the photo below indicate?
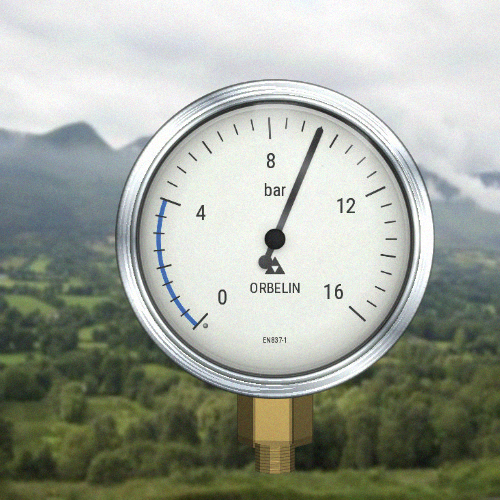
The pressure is 9.5 bar
